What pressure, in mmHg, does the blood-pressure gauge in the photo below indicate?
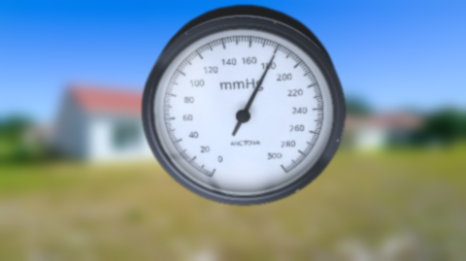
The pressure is 180 mmHg
